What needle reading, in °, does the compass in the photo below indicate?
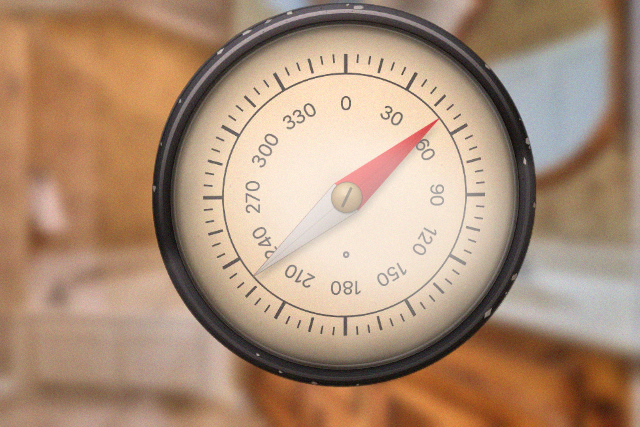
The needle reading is 50 °
